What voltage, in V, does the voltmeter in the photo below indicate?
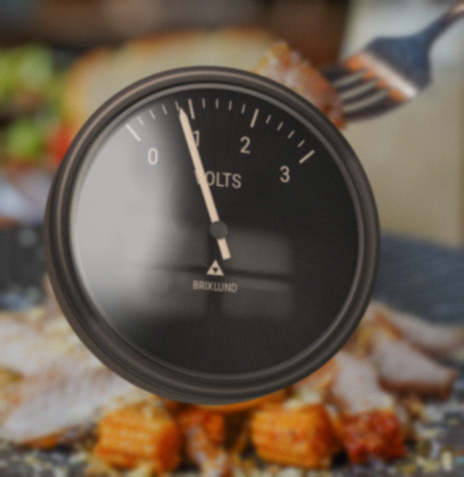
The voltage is 0.8 V
